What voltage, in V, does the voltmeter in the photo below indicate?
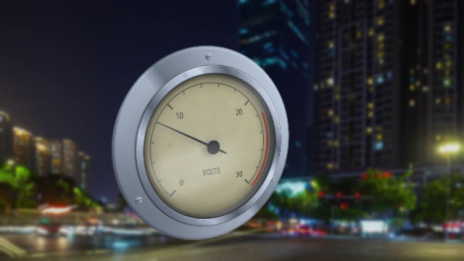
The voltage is 8 V
